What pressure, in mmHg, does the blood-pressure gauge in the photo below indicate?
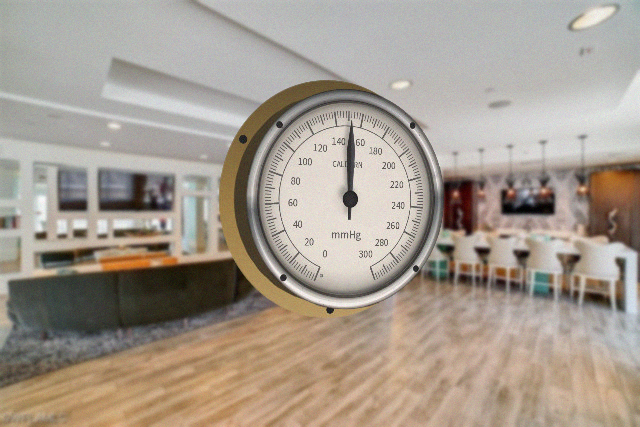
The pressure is 150 mmHg
